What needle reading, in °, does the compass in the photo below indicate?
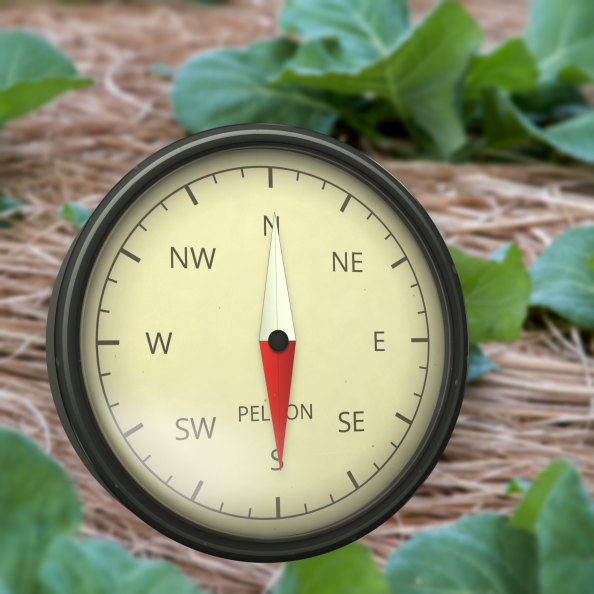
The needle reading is 180 °
